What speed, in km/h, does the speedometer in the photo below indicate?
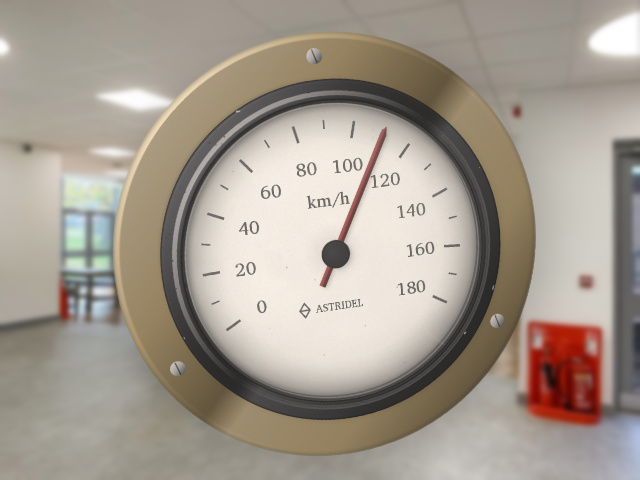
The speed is 110 km/h
